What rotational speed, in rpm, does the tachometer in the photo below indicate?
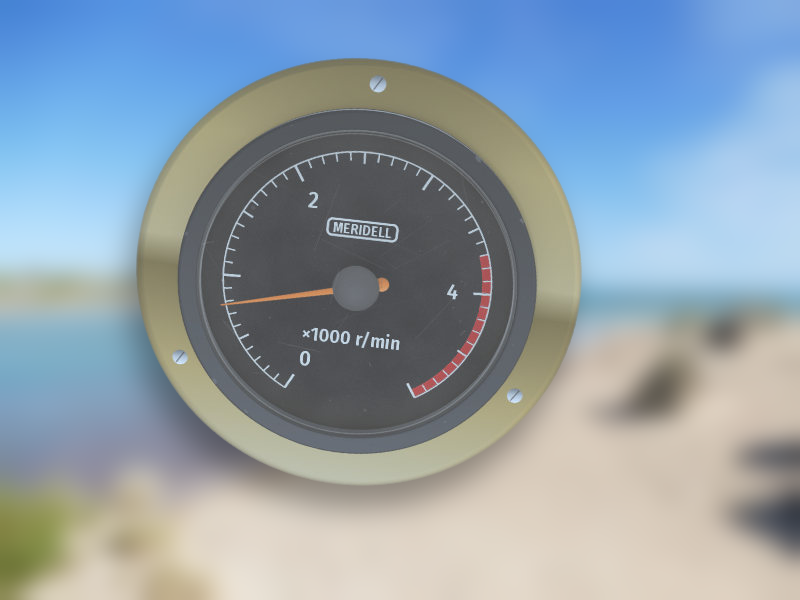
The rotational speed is 800 rpm
